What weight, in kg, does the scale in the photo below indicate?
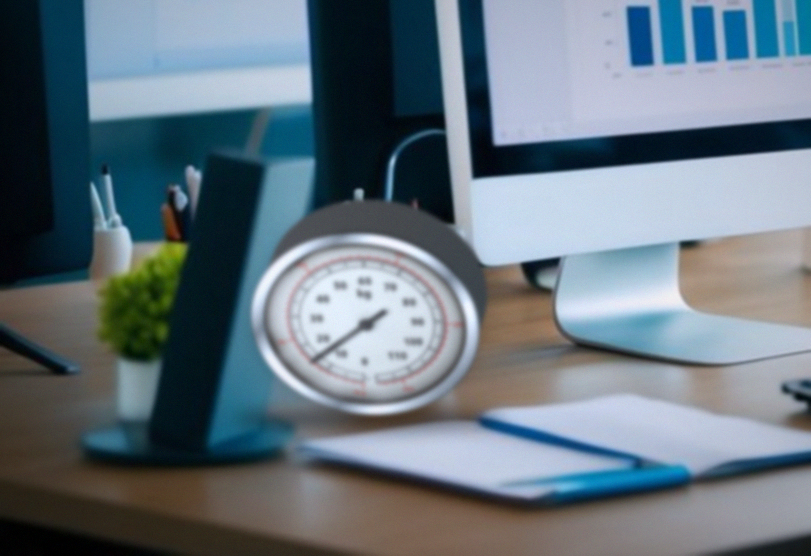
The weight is 15 kg
